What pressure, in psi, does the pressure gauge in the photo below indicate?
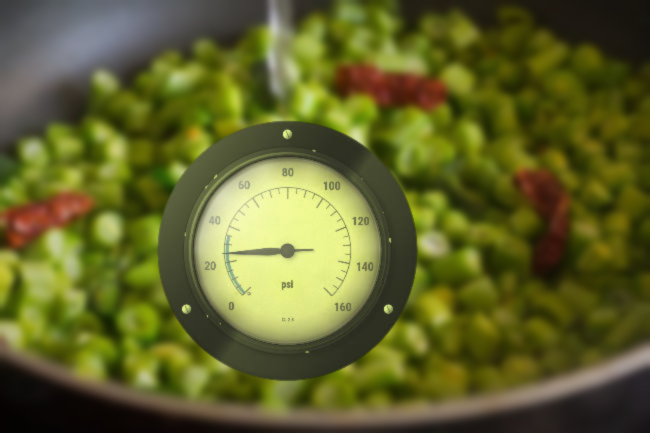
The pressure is 25 psi
